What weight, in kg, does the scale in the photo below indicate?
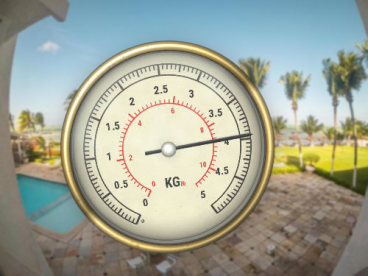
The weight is 3.95 kg
